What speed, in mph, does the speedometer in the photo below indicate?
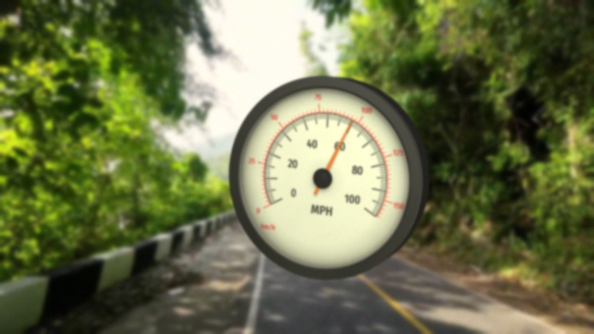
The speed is 60 mph
